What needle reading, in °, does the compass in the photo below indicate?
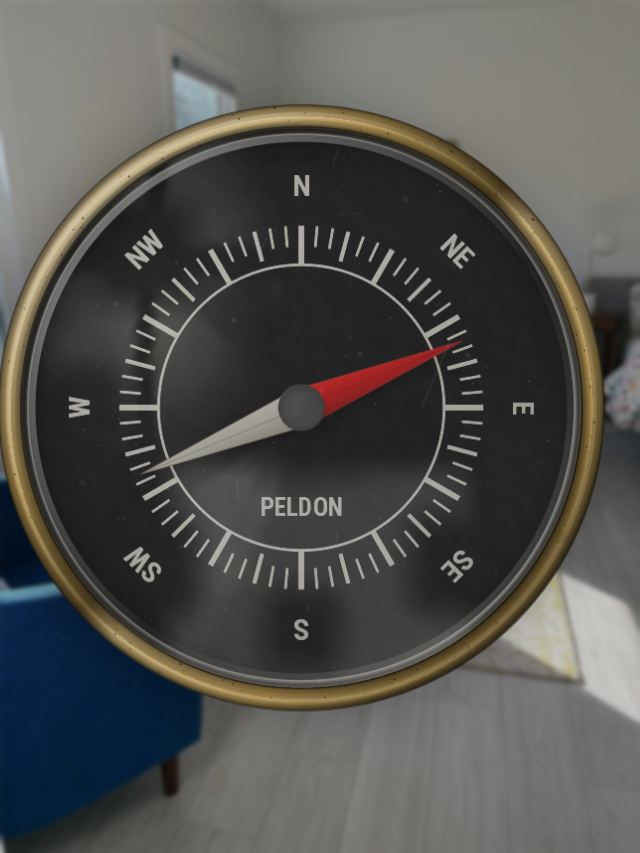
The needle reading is 67.5 °
